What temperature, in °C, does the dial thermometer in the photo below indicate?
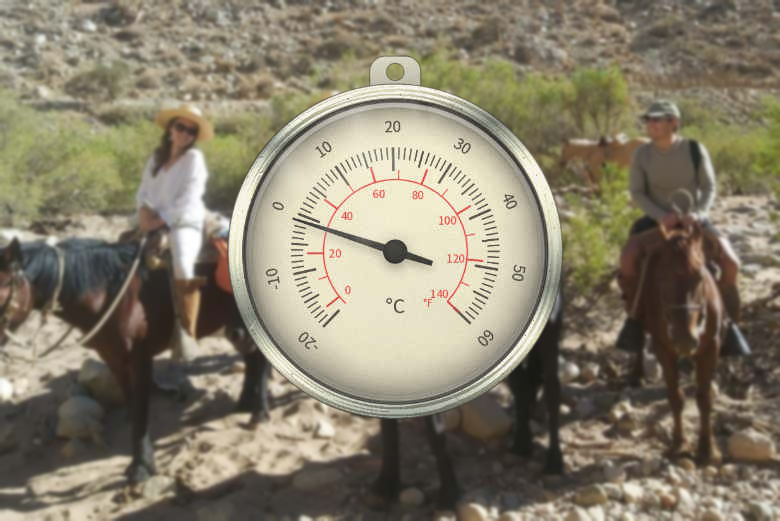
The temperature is -1 °C
